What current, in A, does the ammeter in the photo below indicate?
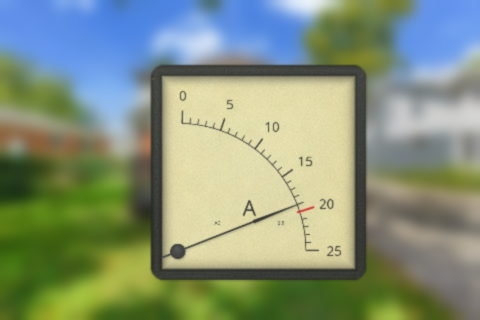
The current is 19 A
